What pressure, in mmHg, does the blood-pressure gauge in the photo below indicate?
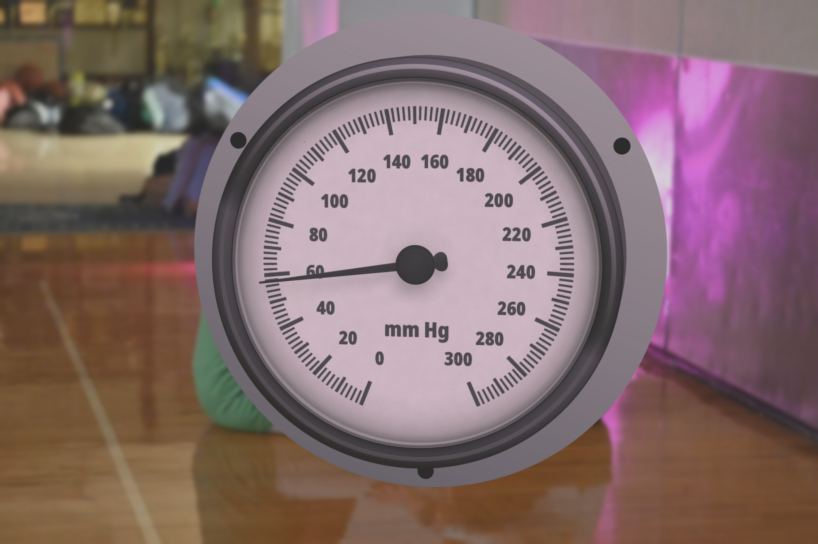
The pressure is 58 mmHg
